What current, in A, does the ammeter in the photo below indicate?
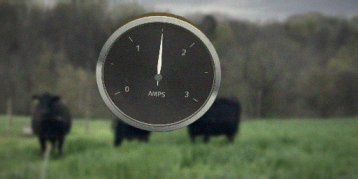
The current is 1.5 A
